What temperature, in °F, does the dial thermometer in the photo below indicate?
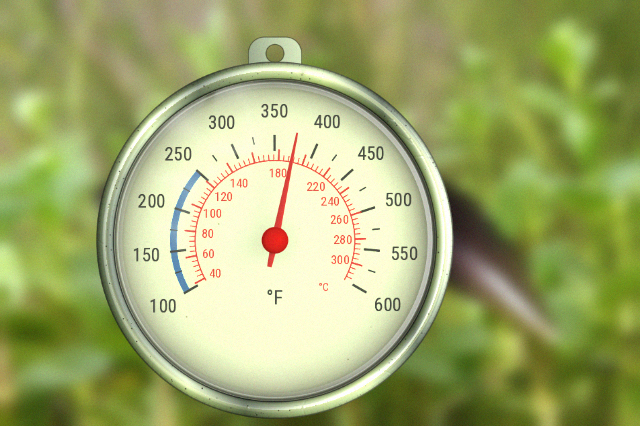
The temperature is 375 °F
